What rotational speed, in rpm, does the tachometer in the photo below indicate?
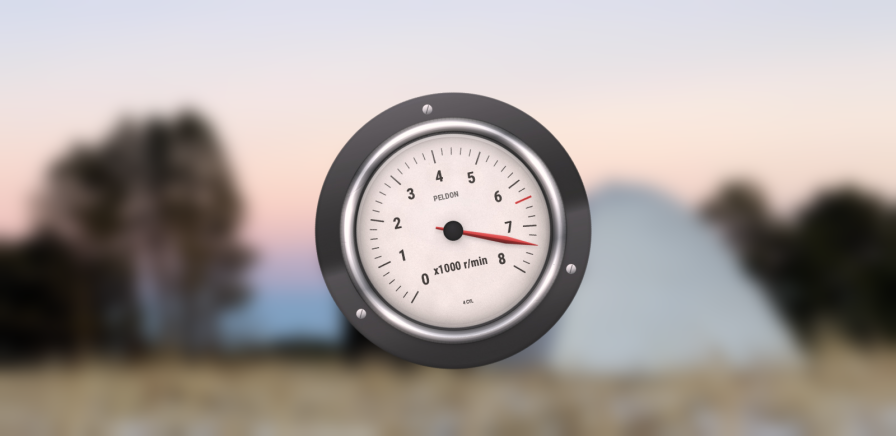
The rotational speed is 7400 rpm
